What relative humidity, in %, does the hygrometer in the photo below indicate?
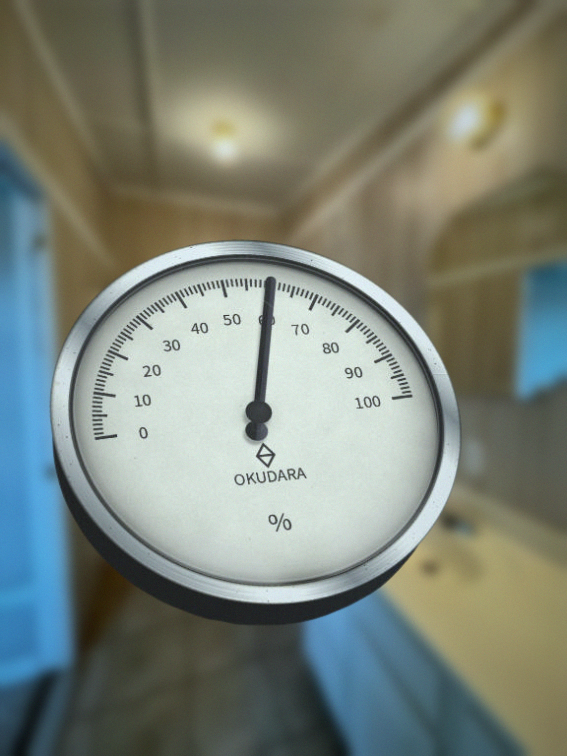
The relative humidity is 60 %
